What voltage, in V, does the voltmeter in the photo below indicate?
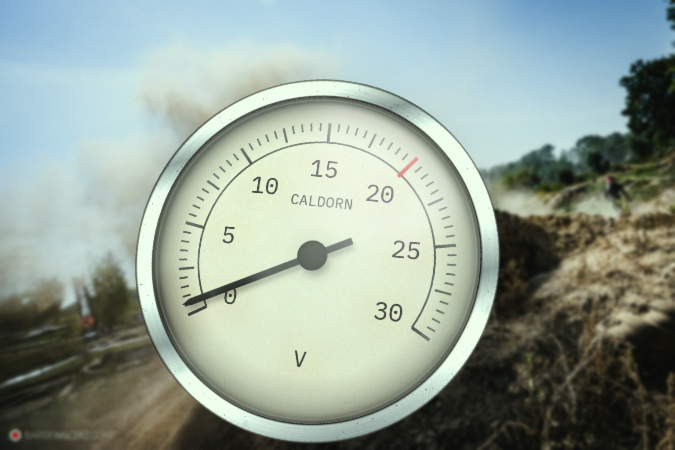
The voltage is 0.5 V
